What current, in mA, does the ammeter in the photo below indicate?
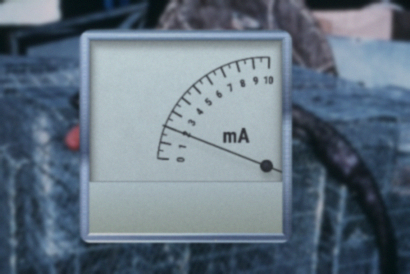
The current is 2 mA
